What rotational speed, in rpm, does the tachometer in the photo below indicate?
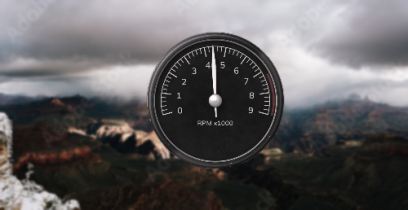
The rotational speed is 4400 rpm
